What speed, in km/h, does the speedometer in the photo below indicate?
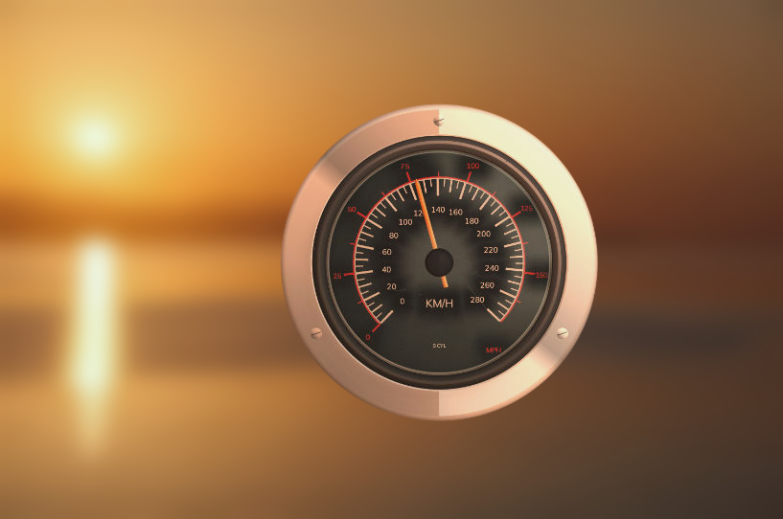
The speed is 125 km/h
